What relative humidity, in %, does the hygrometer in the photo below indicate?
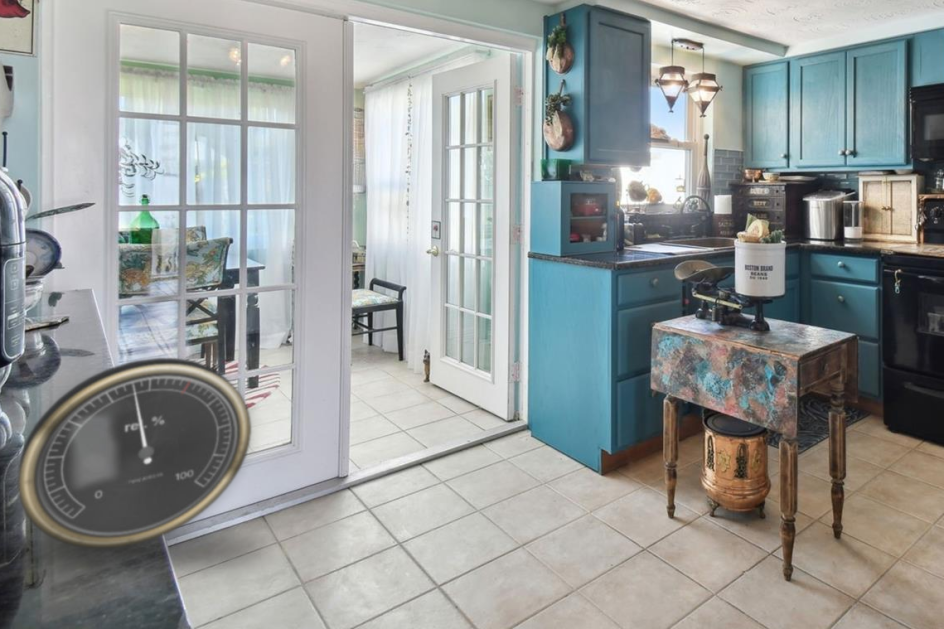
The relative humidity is 46 %
